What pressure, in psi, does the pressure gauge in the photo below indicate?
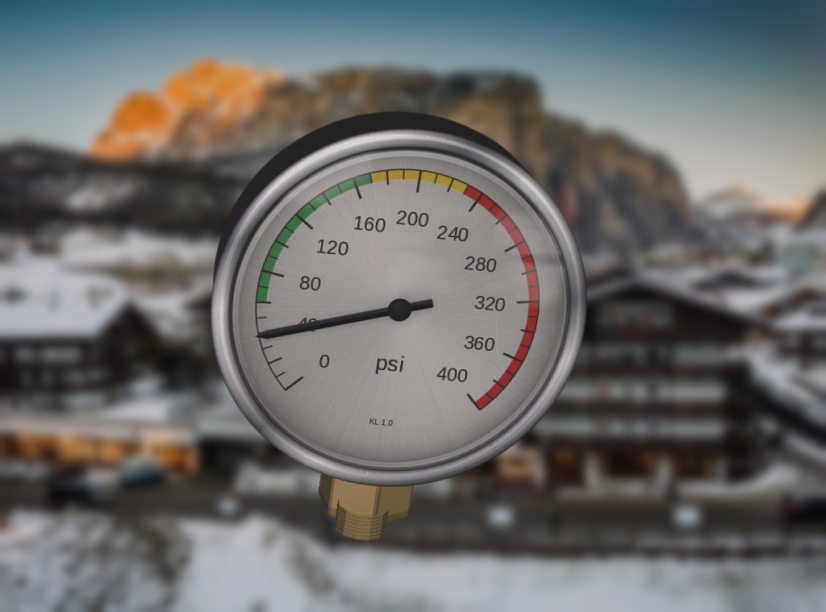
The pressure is 40 psi
